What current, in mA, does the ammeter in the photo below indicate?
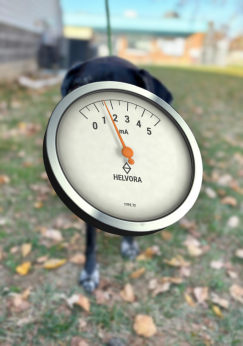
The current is 1.5 mA
